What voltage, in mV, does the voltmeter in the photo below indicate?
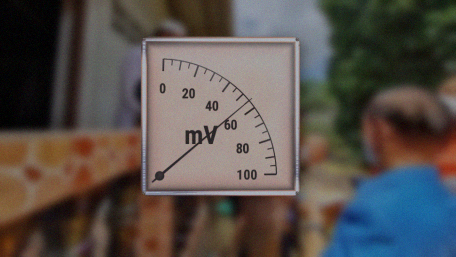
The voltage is 55 mV
